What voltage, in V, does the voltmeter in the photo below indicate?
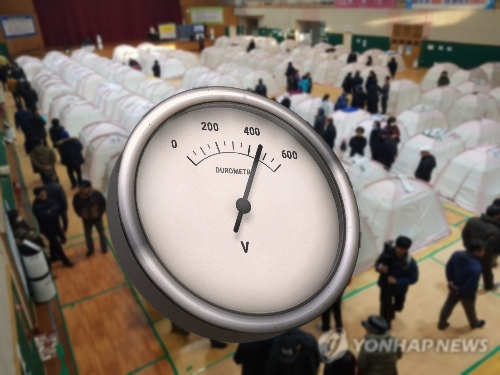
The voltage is 450 V
